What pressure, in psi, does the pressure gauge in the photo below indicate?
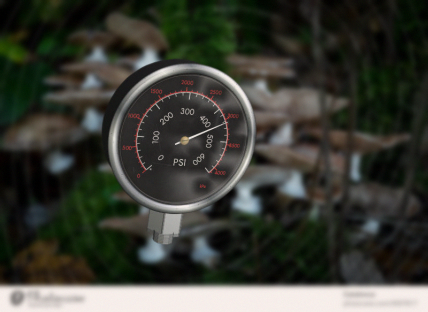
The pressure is 440 psi
